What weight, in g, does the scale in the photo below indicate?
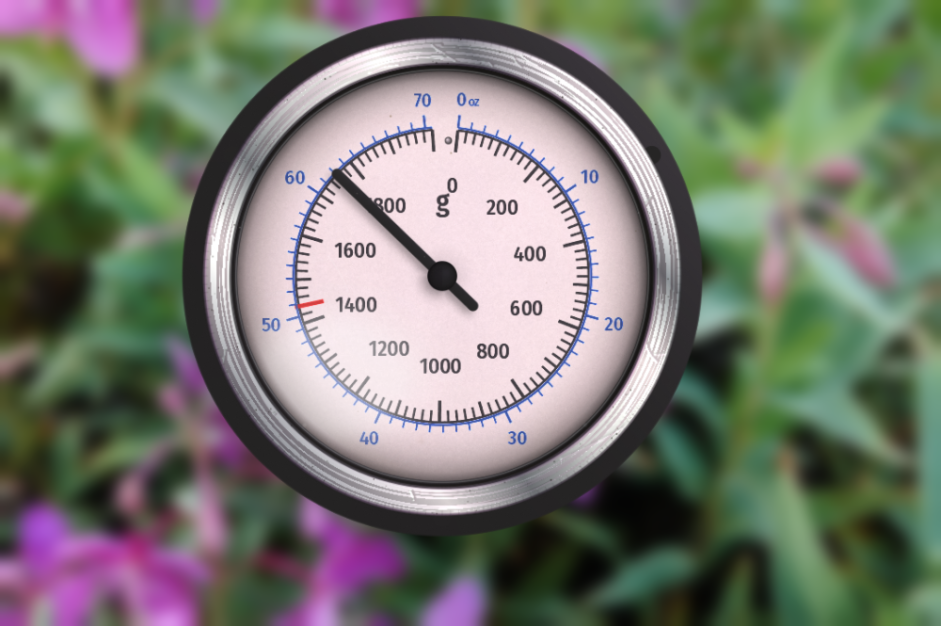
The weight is 1760 g
